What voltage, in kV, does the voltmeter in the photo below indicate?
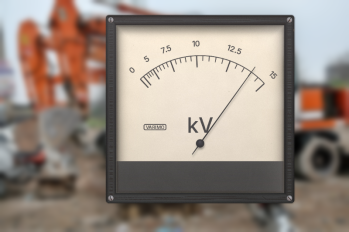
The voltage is 14 kV
